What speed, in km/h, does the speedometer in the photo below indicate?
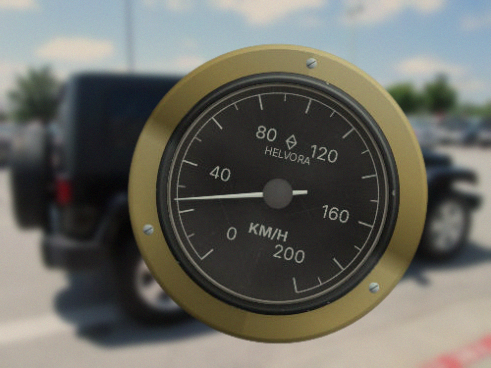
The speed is 25 km/h
